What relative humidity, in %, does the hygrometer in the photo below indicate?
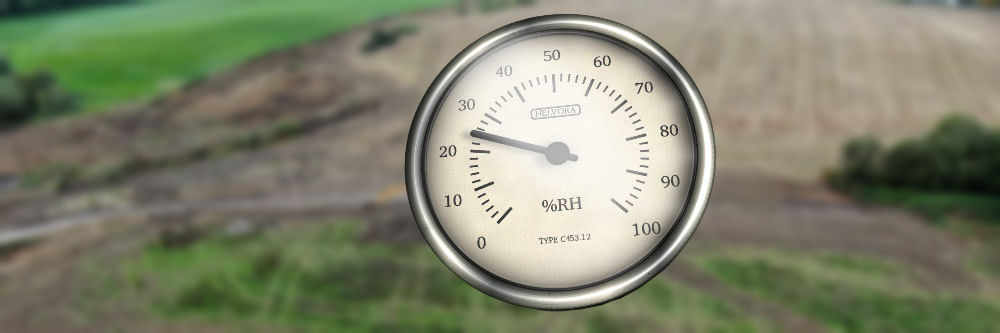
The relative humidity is 24 %
